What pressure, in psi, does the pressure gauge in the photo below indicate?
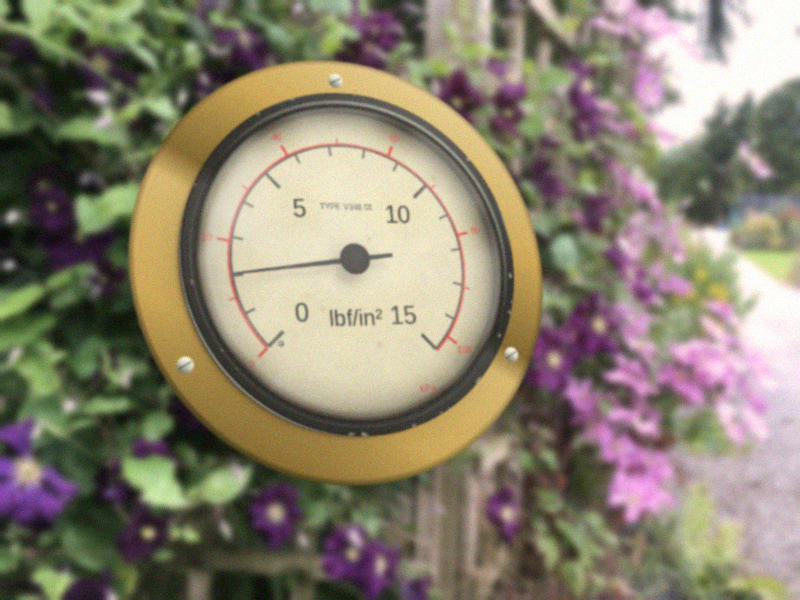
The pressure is 2 psi
